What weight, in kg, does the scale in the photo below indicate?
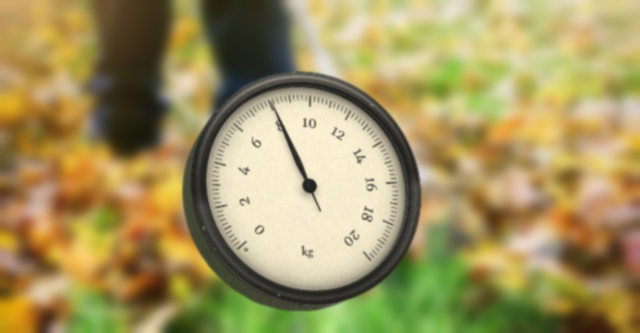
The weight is 8 kg
